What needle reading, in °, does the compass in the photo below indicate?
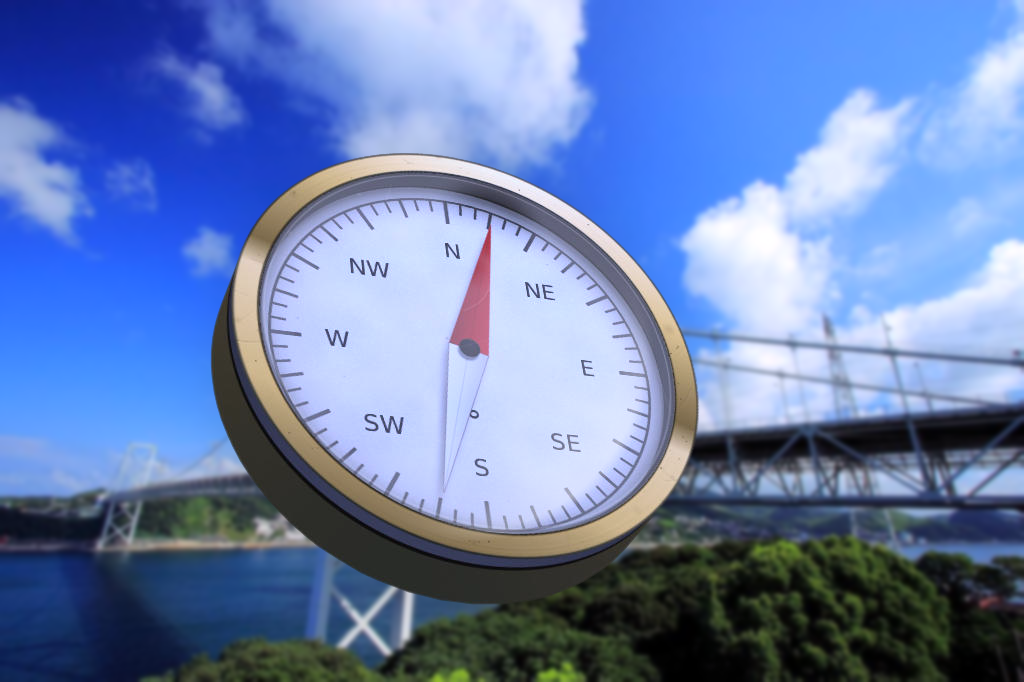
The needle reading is 15 °
